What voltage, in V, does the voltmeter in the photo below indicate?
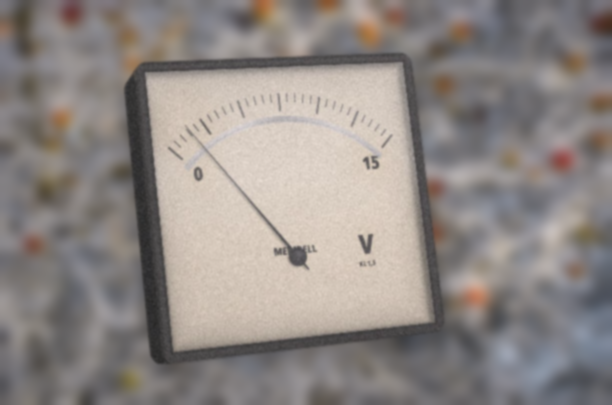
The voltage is 1.5 V
